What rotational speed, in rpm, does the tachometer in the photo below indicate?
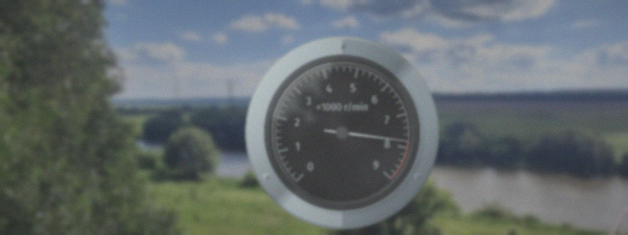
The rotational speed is 7800 rpm
